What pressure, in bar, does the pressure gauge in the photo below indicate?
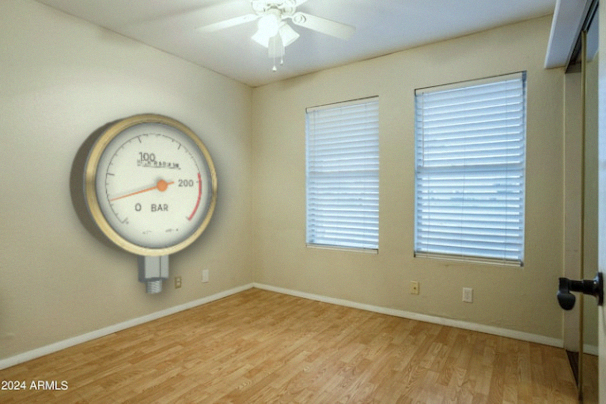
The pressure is 25 bar
